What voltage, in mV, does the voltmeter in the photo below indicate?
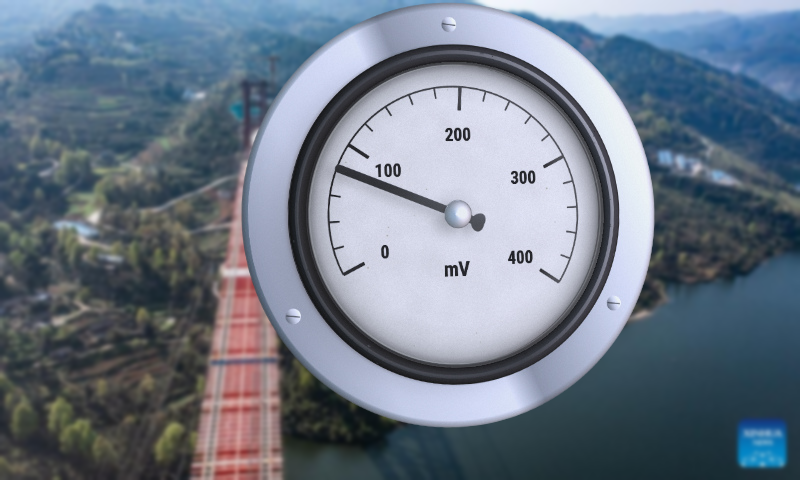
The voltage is 80 mV
